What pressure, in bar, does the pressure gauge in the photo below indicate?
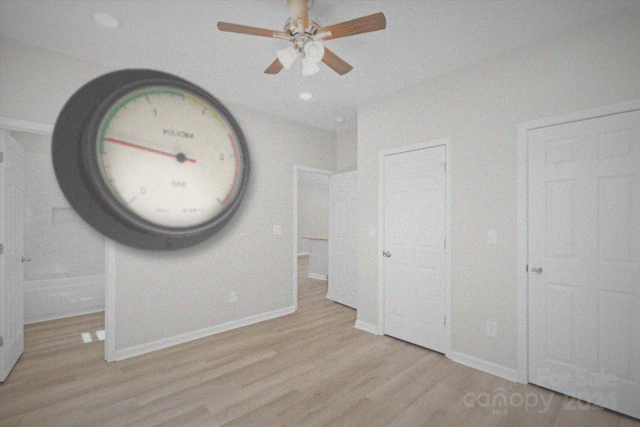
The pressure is 0.5 bar
